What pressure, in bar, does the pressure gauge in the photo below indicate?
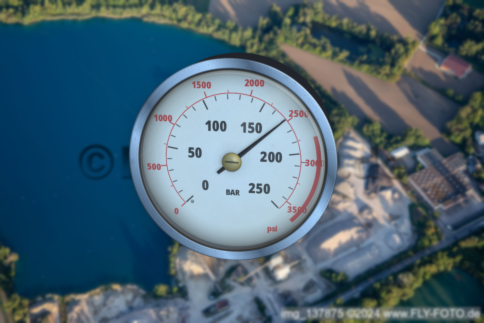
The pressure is 170 bar
